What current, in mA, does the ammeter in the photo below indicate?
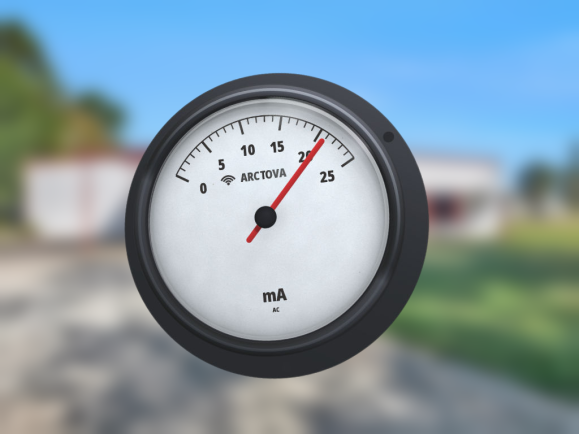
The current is 21 mA
